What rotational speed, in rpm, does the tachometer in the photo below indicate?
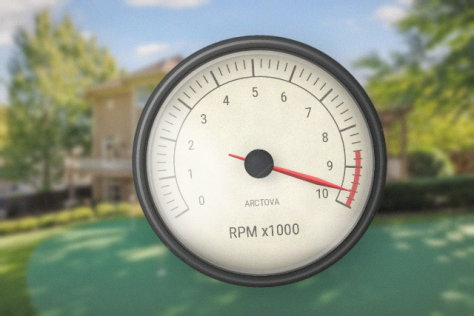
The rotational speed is 9600 rpm
